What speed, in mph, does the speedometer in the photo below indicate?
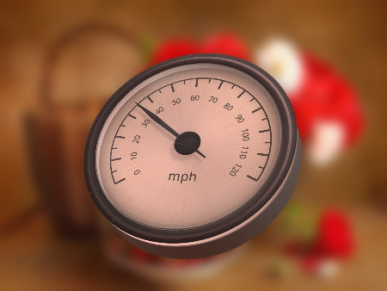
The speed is 35 mph
